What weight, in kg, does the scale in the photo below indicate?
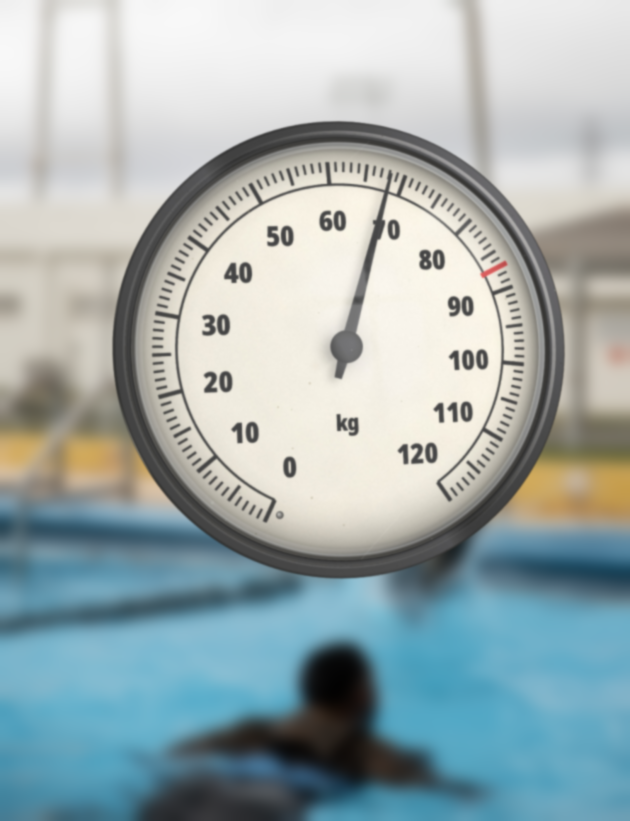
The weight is 68 kg
